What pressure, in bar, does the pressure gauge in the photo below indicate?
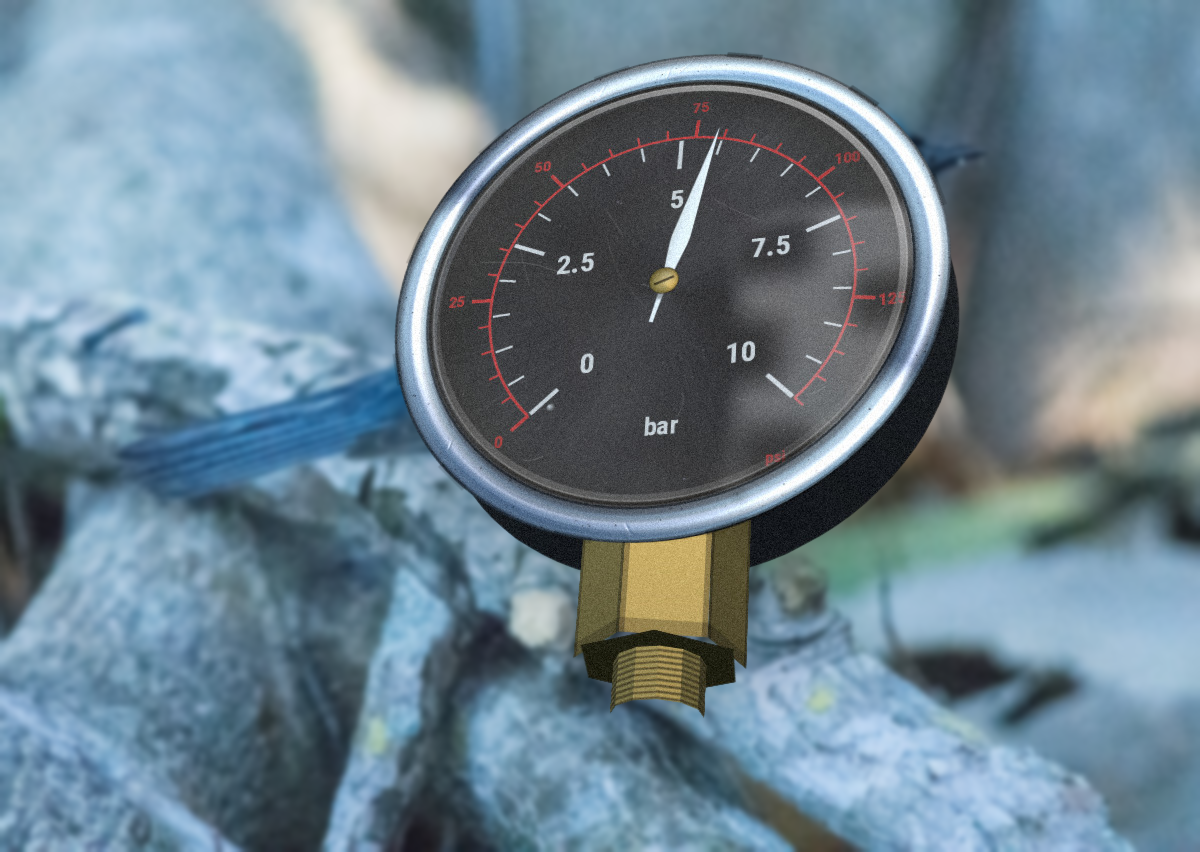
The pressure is 5.5 bar
